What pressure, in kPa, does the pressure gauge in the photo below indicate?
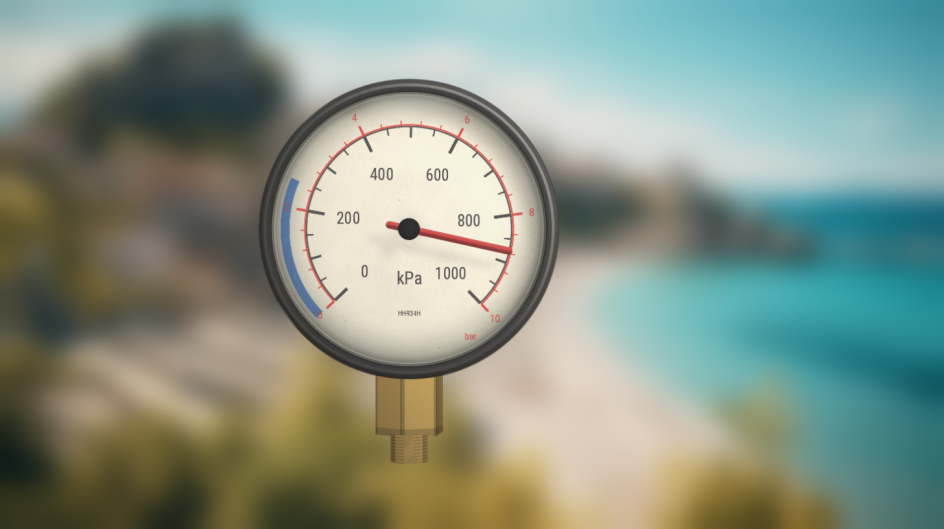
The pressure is 875 kPa
